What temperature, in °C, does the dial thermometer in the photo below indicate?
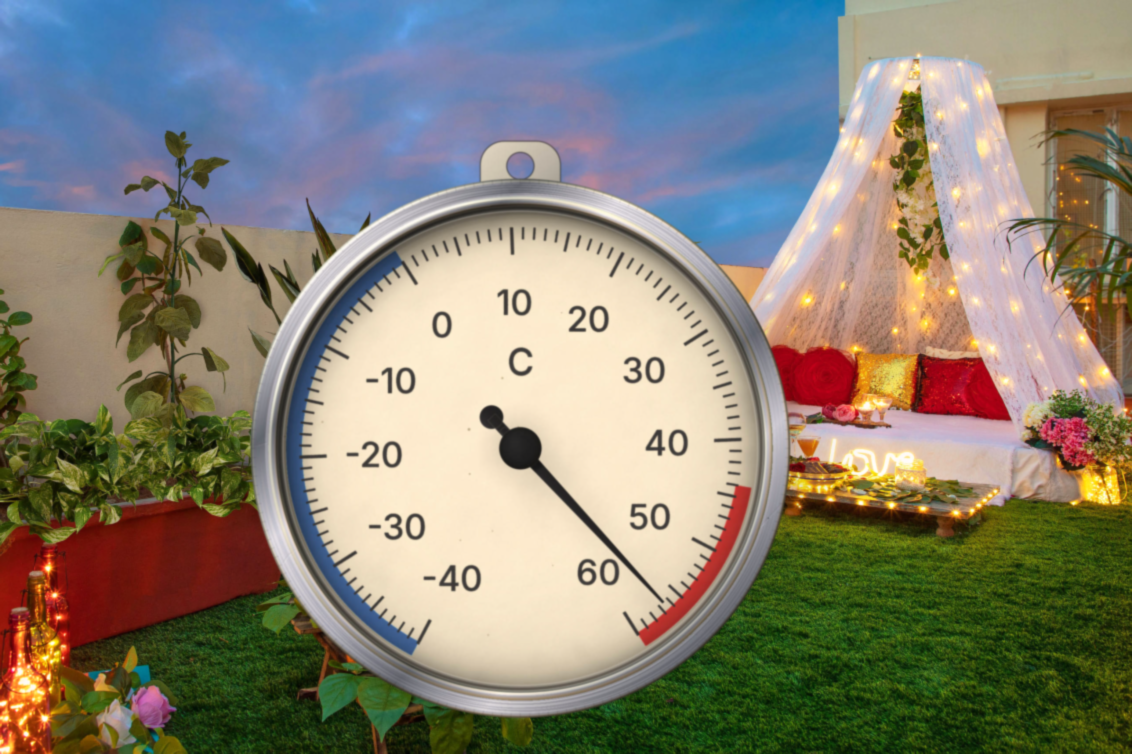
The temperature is 56.5 °C
